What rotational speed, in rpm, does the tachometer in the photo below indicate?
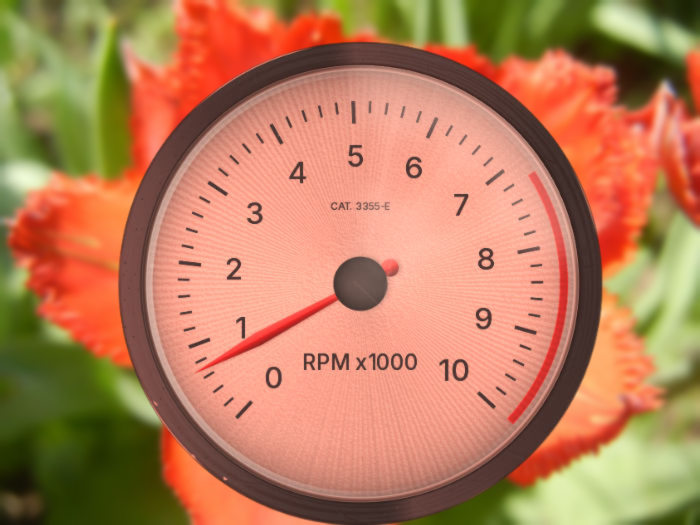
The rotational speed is 700 rpm
